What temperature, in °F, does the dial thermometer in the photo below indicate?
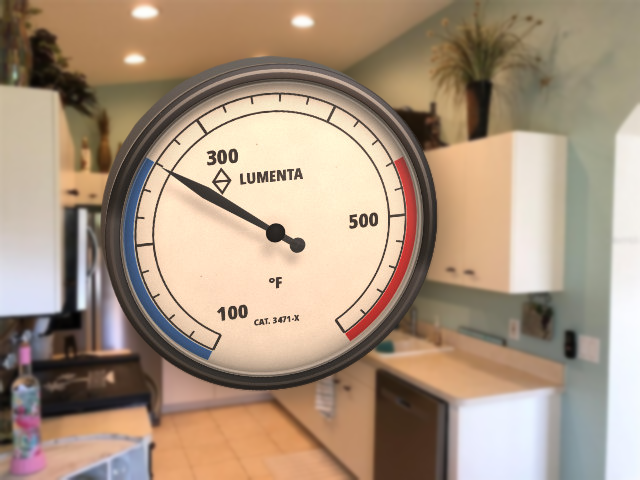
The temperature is 260 °F
